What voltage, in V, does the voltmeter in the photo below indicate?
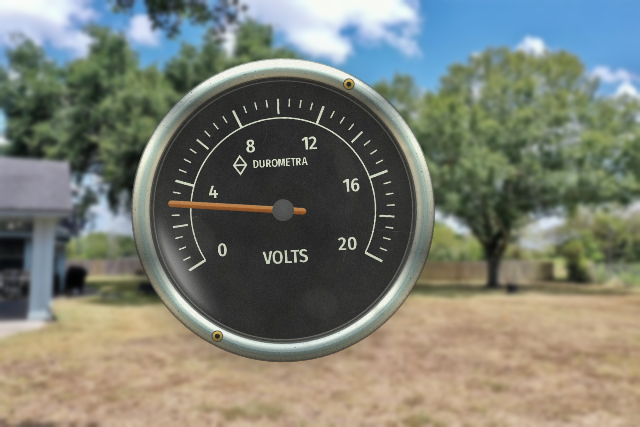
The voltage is 3 V
